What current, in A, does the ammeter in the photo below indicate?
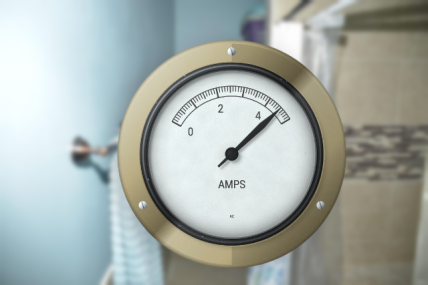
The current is 4.5 A
